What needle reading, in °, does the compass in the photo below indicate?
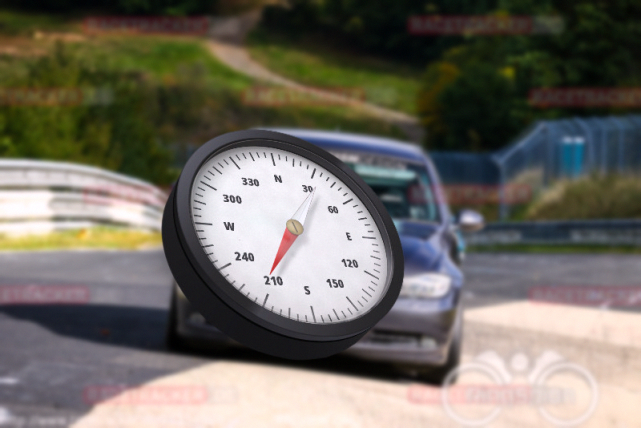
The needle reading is 215 °
